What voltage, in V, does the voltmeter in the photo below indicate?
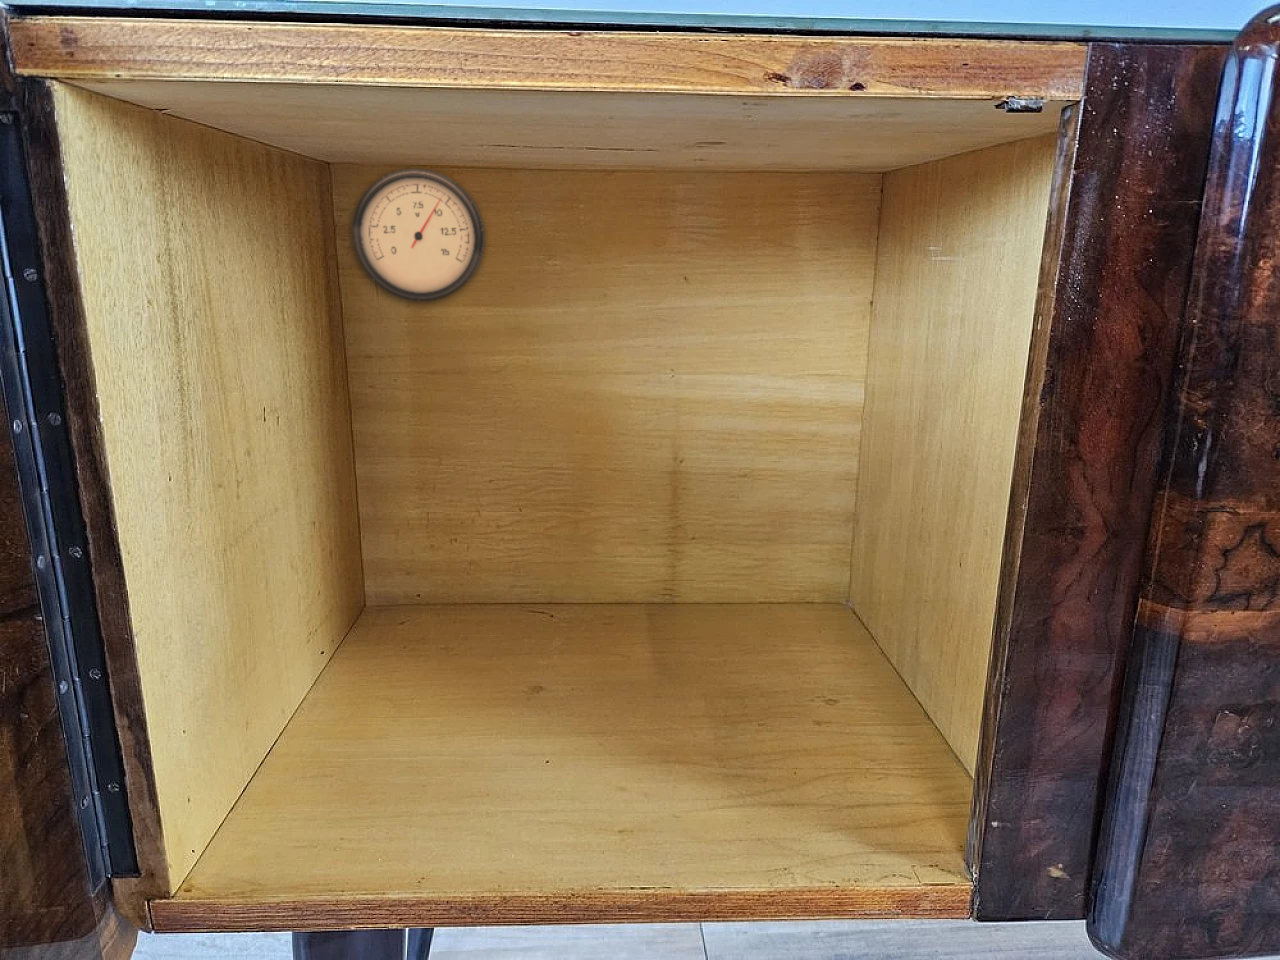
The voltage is 9.5 V
